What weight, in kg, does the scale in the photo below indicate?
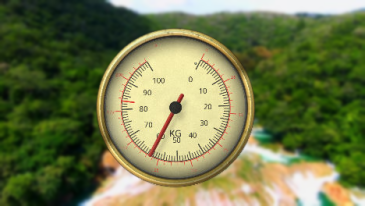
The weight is 60 kg
